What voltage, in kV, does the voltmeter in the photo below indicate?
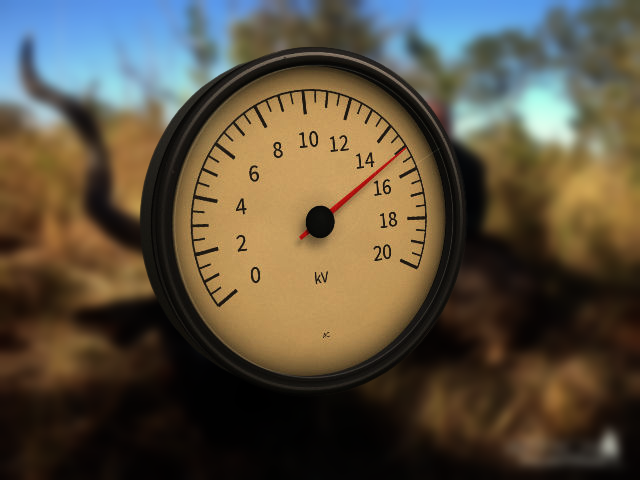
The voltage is 15 kV
